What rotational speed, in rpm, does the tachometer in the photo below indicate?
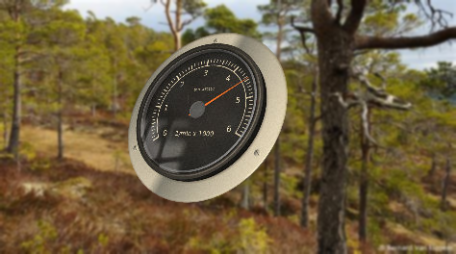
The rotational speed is 4500 rpm
